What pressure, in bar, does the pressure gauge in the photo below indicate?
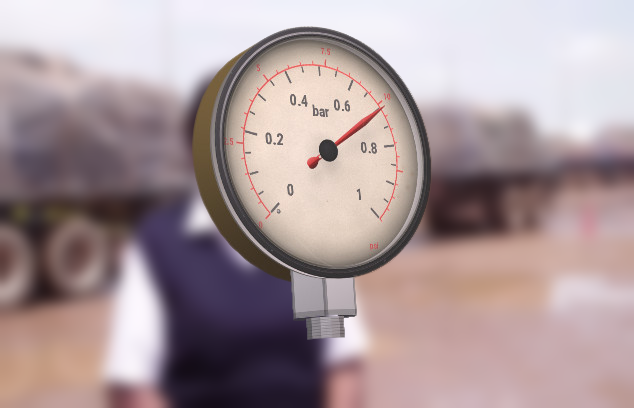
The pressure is 0.7 bar
